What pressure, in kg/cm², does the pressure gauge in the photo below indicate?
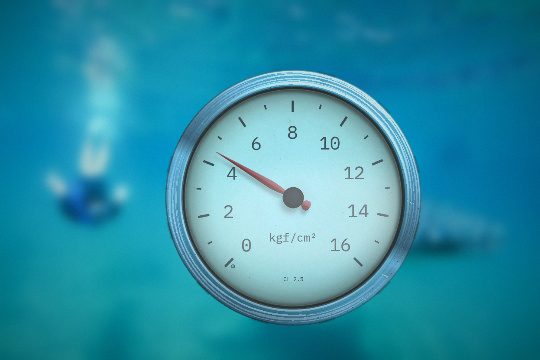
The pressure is 4.5 kg/cm²
